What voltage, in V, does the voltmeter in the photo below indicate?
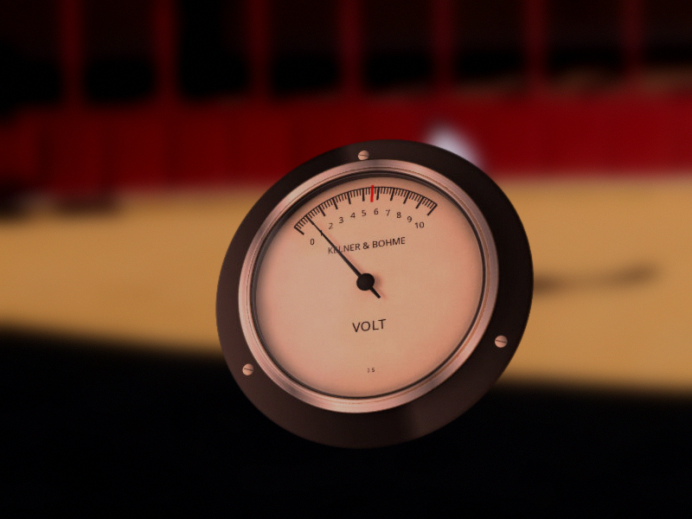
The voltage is 1 V
